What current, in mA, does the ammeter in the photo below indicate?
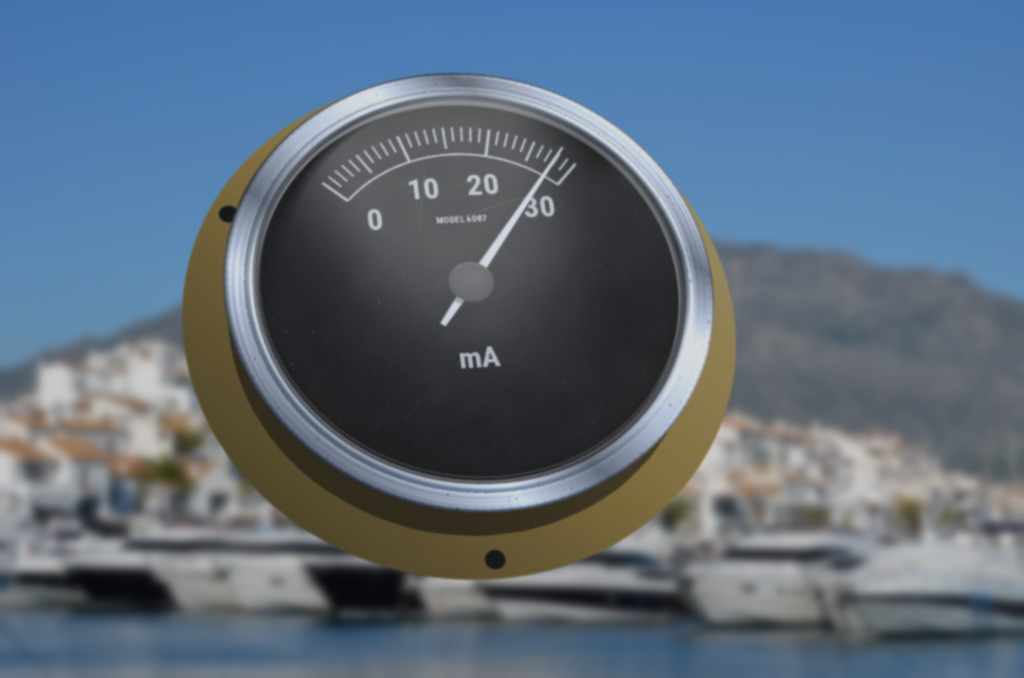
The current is 28 mA
